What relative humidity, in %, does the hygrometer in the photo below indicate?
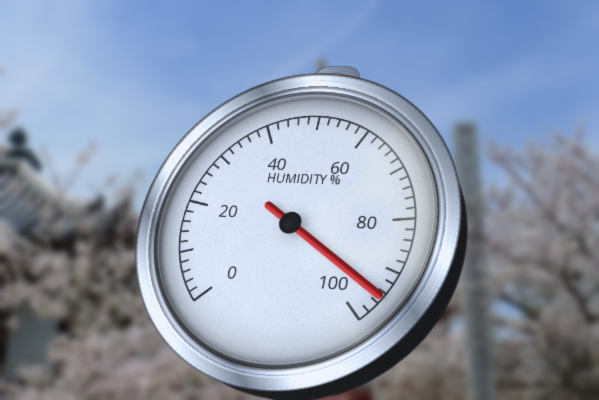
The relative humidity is 95 %
